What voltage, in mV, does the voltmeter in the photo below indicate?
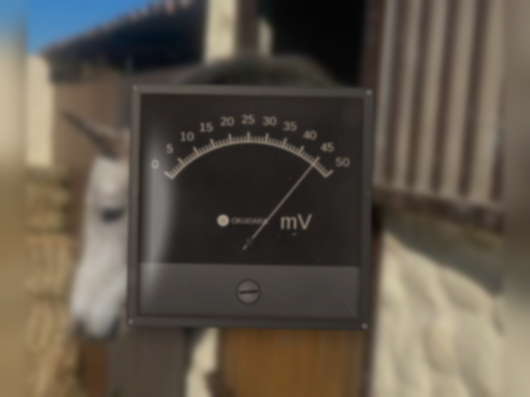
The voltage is 45 mV
